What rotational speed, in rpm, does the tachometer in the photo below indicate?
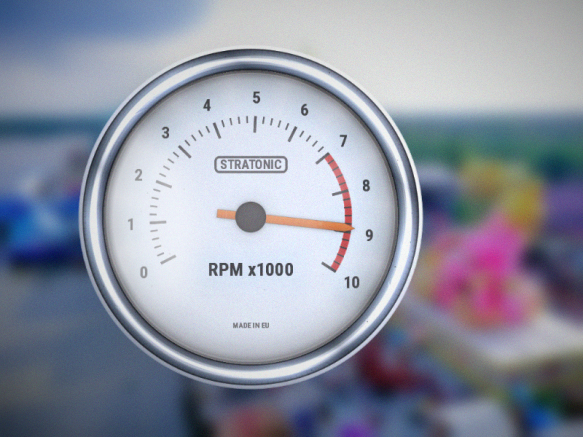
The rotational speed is 8900 rpm
